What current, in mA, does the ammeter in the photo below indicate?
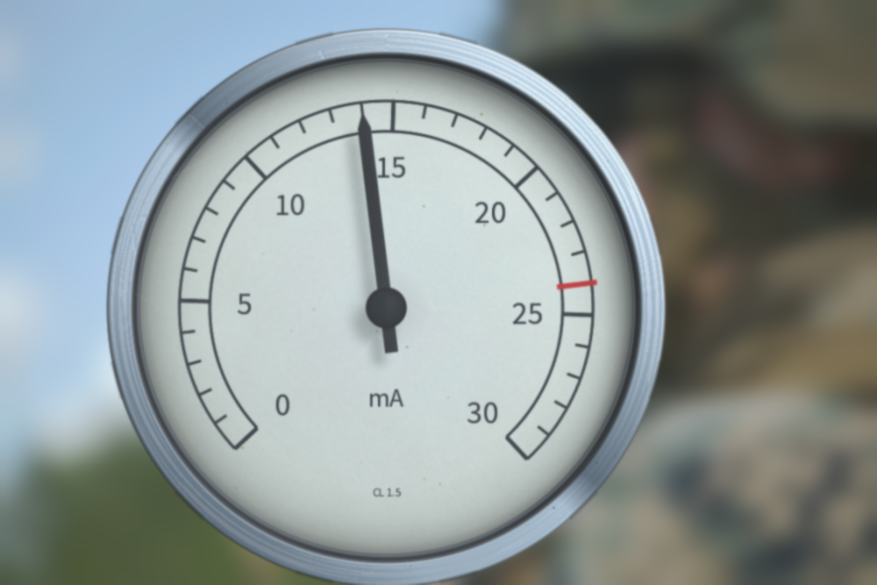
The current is 14 mA
